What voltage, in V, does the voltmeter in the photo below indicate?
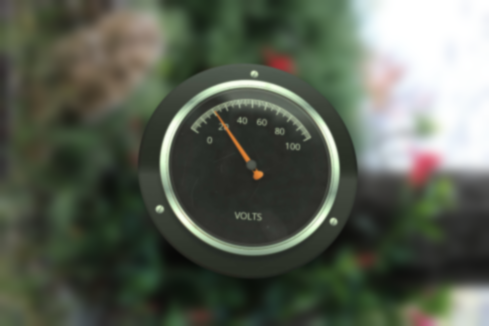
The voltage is 20 V
